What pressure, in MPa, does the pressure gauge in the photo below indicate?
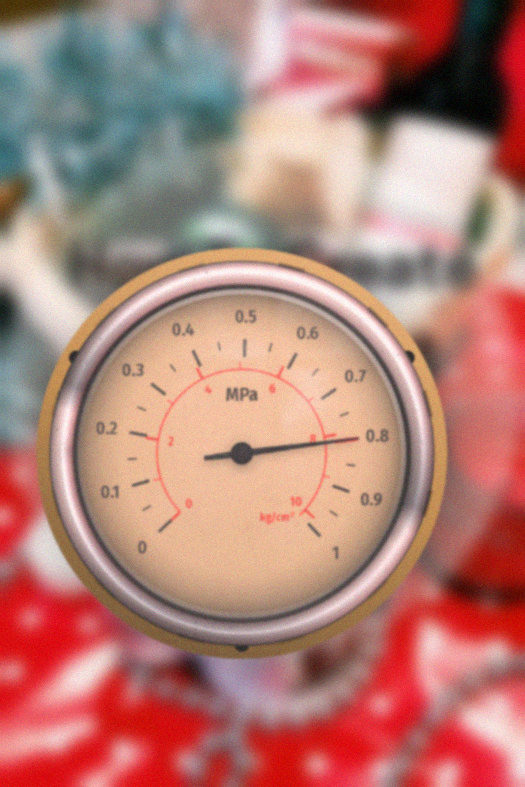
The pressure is 0.8 MPa
